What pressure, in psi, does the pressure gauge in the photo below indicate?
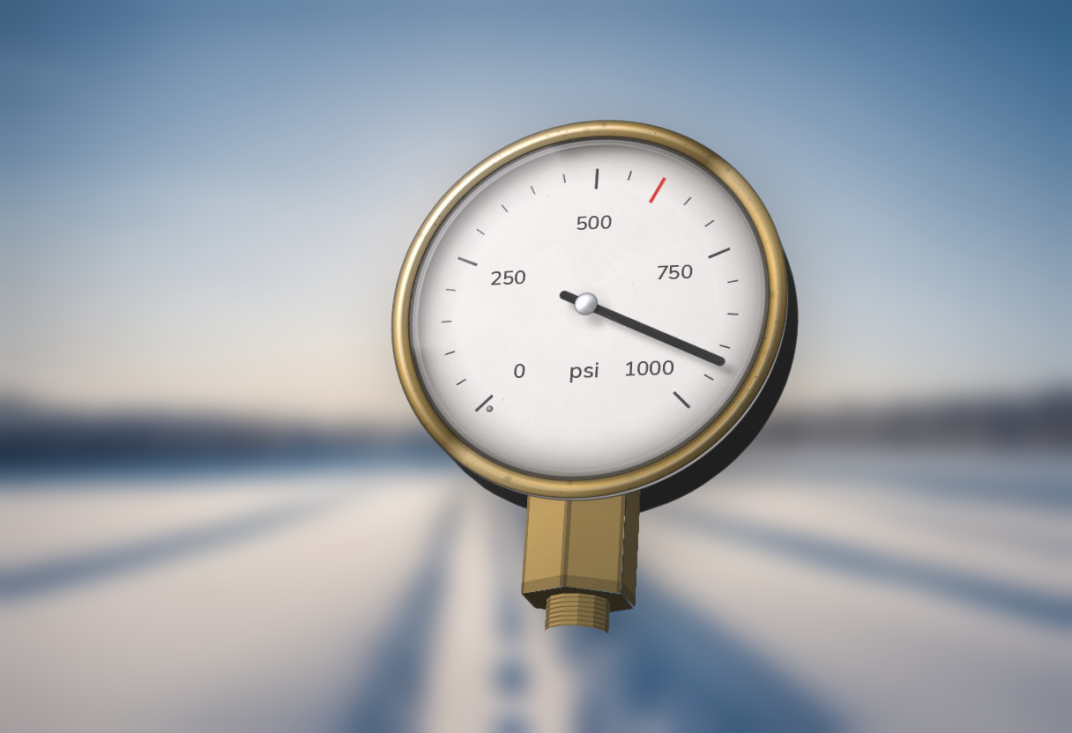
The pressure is 925 psi
